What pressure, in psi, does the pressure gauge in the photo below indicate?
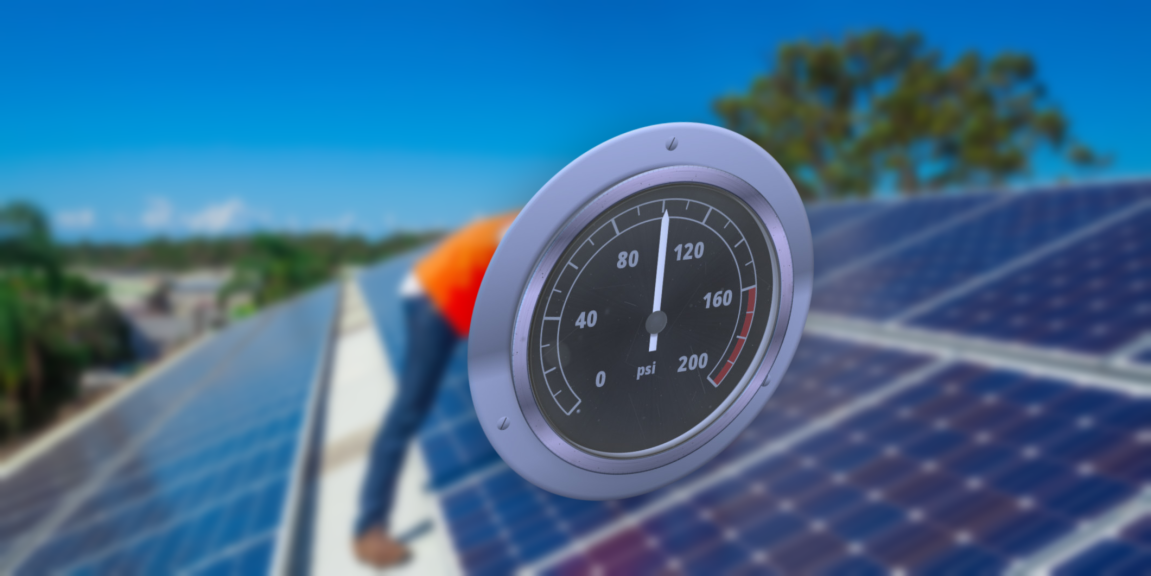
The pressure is 100 psi
